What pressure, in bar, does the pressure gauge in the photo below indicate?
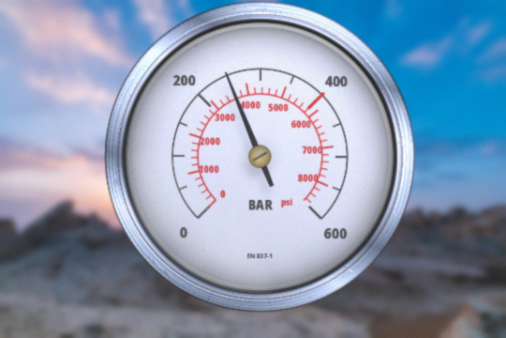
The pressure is 250 bar
